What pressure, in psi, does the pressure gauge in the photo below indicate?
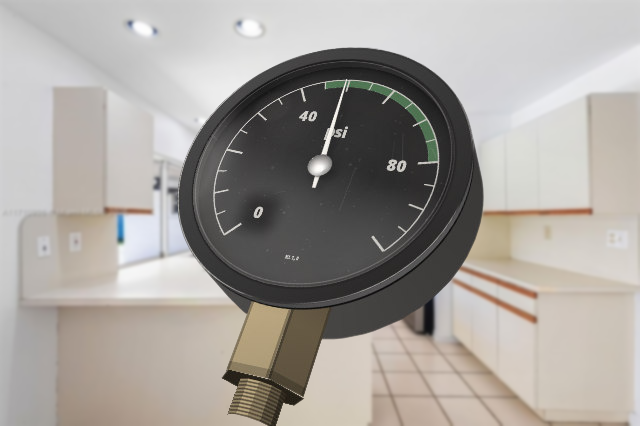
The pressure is 50 psi
